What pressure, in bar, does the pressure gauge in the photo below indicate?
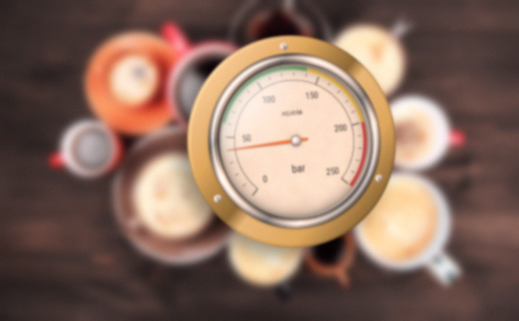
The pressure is 40 bar
